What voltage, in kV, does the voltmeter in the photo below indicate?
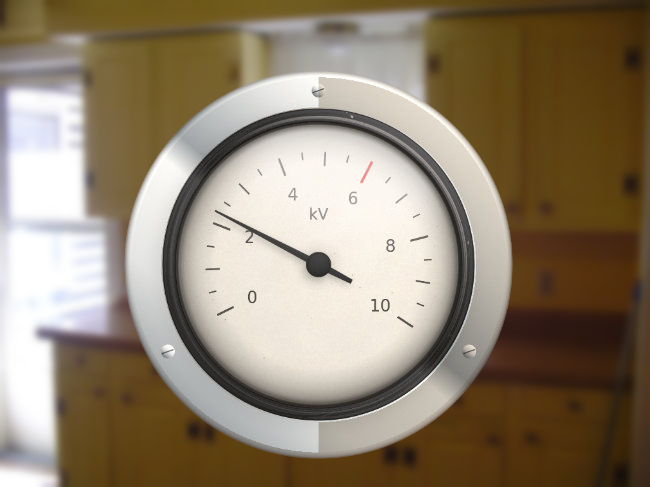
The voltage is 2.25 kV
